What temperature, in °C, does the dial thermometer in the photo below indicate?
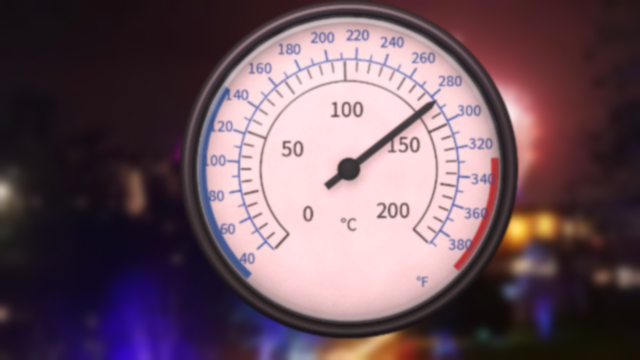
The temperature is 140 °C
